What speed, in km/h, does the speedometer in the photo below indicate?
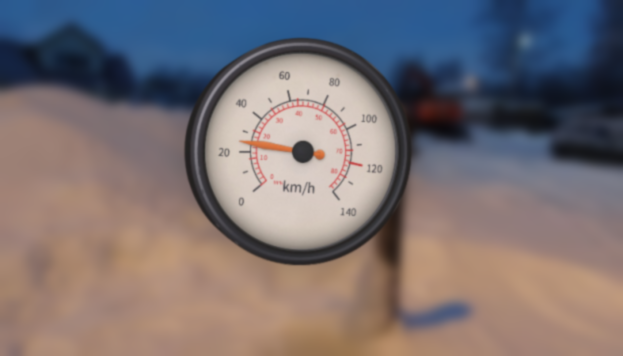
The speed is 25 km/h
